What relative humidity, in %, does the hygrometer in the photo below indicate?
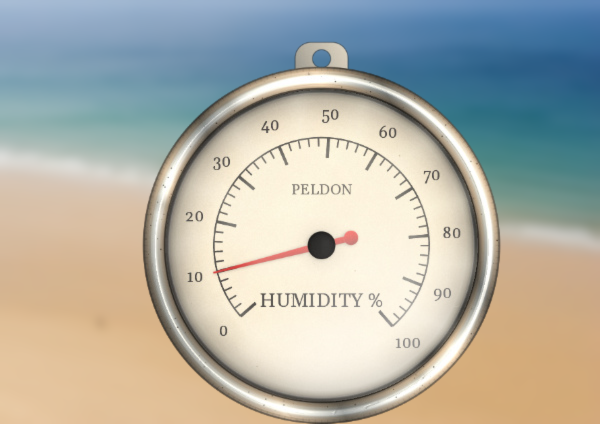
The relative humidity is 10 %
